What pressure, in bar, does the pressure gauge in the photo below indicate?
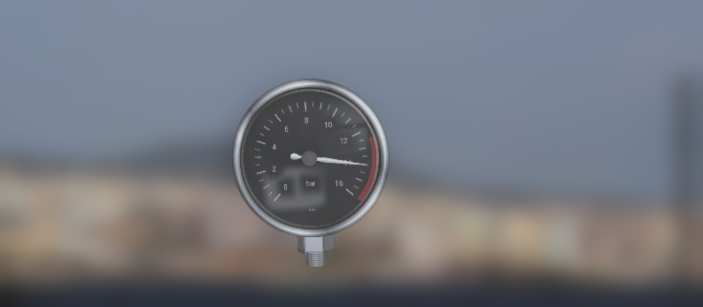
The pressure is 14 bar
